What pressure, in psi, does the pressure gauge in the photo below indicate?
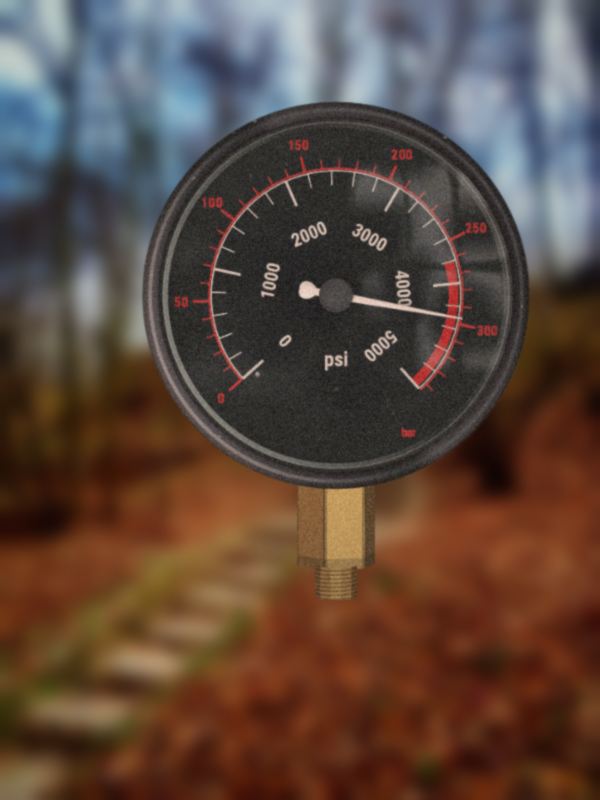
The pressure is 4300 psi
